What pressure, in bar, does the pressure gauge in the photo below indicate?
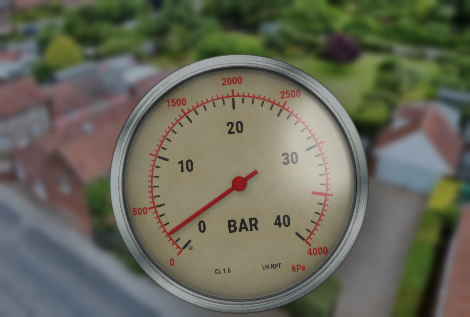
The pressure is 2 bar
